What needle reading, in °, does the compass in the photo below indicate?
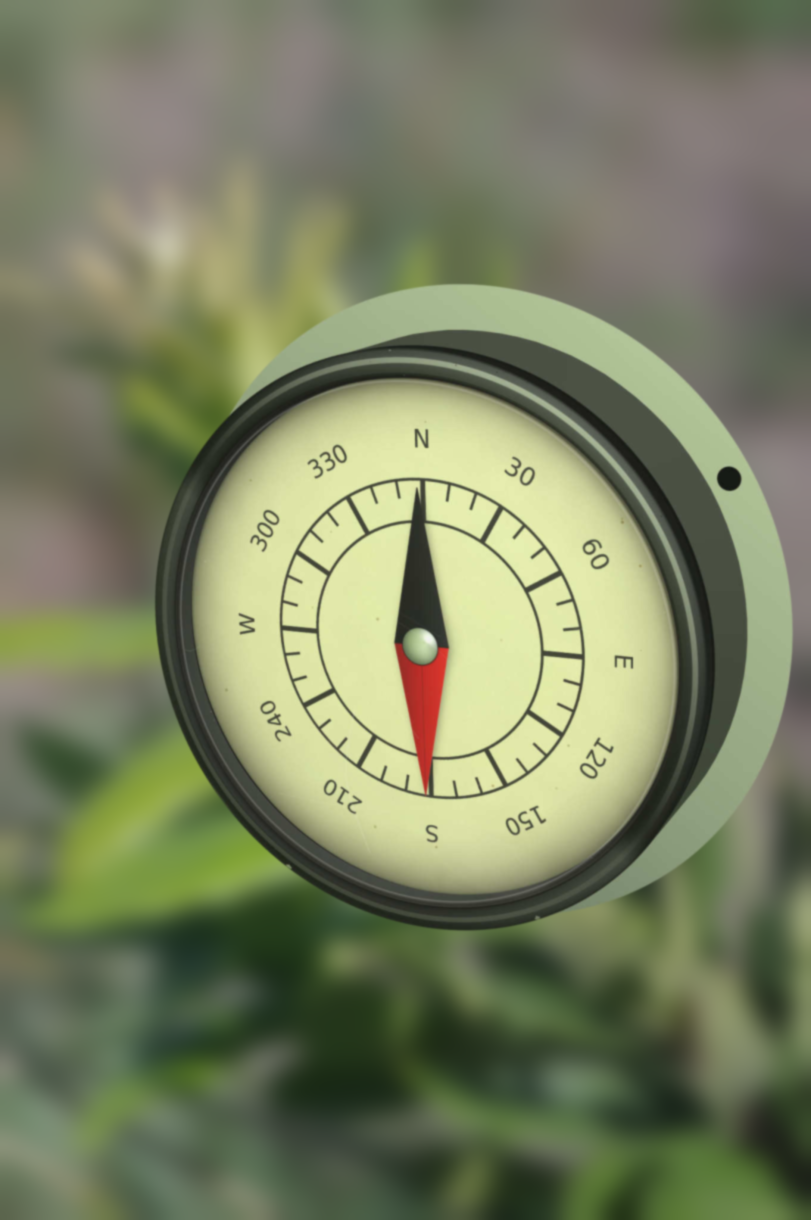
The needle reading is 180 °
